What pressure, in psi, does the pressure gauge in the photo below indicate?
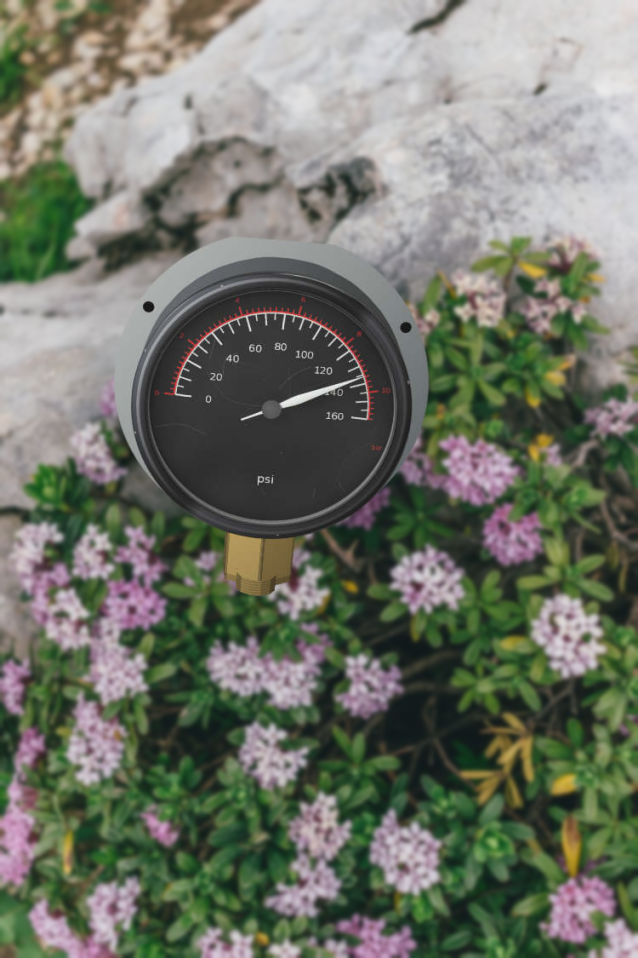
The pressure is 135 psi
